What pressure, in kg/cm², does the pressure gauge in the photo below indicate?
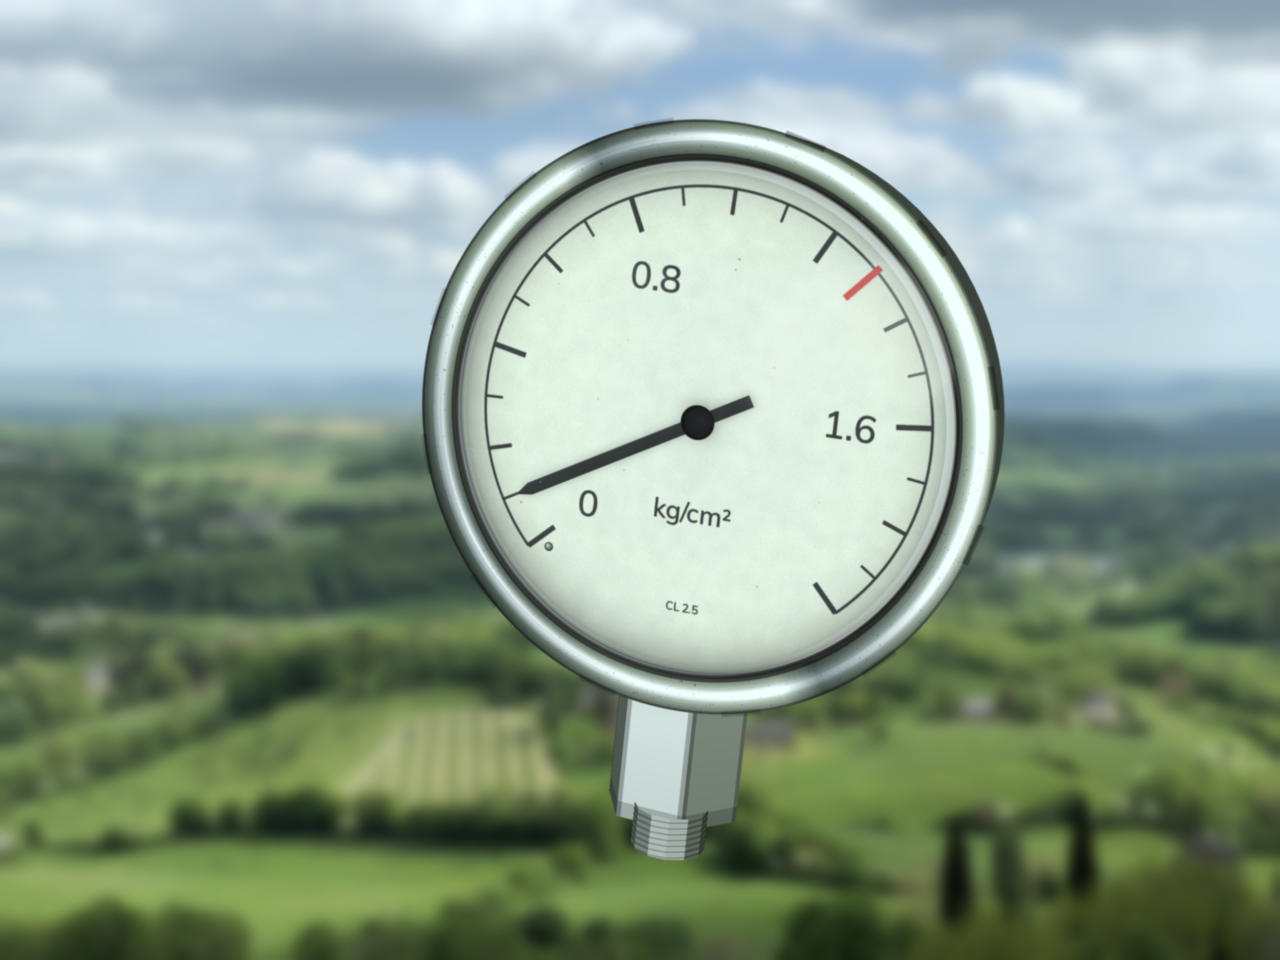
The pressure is 0.1 kg/cm²
